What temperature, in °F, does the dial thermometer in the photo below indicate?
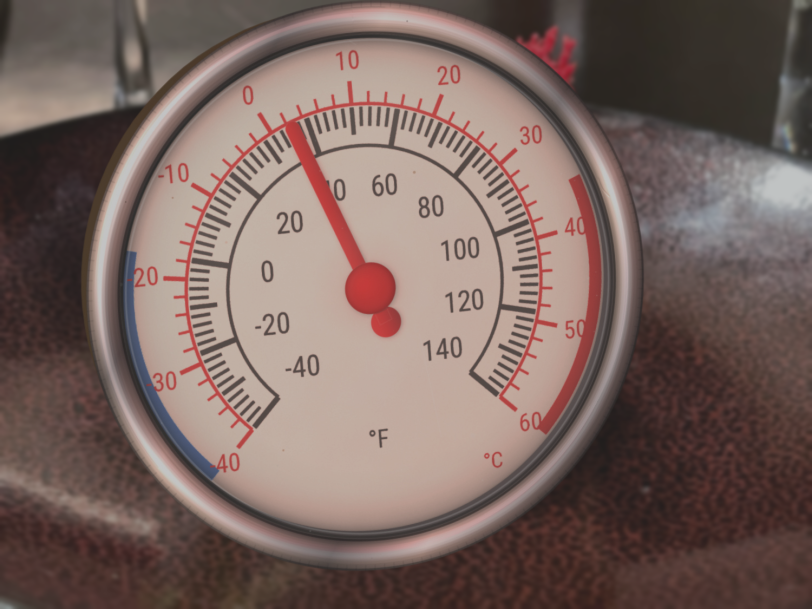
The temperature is 36 °F
